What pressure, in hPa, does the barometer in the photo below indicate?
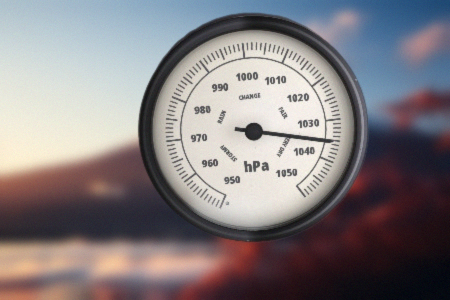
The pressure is 1035 hPa
